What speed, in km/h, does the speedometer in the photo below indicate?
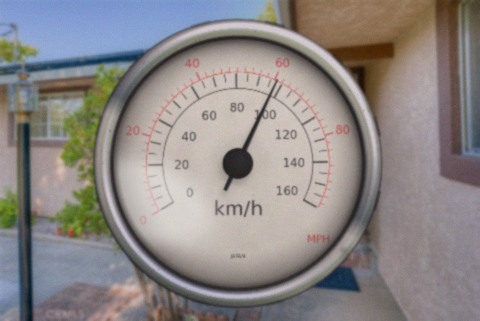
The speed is 97.5 km/h
